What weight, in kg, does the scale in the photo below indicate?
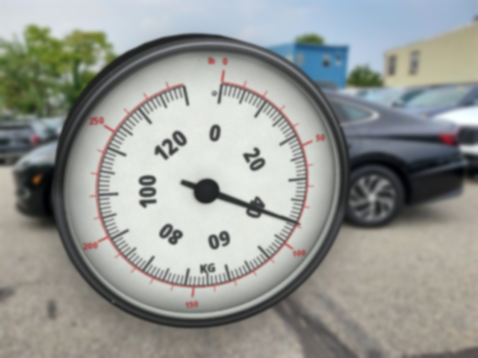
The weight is 40 kg
